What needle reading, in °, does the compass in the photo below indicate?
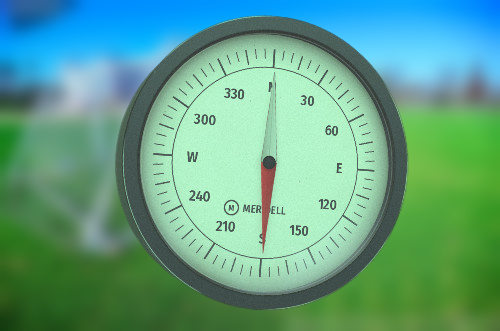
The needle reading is 180 °
